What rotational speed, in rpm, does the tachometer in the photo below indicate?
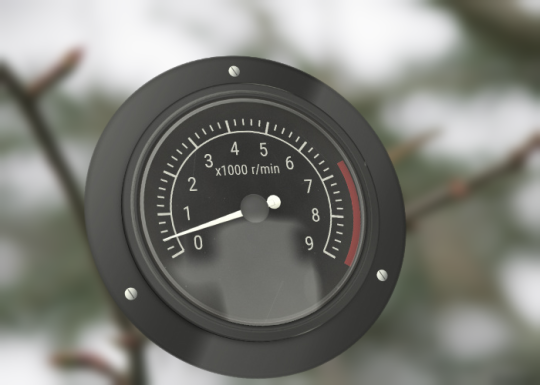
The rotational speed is 400 rpm
